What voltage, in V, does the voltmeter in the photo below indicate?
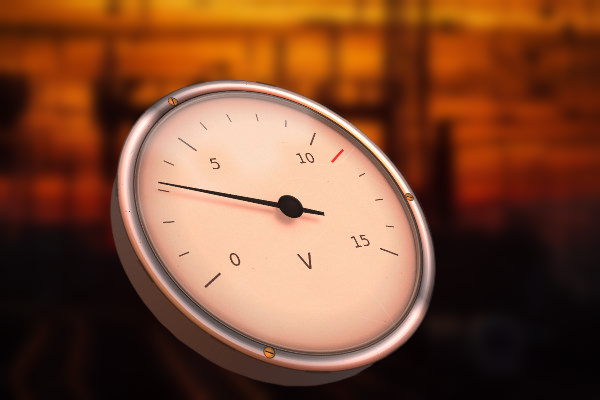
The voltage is 3 V
